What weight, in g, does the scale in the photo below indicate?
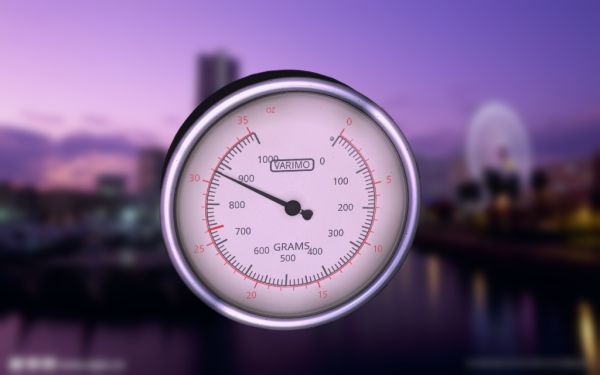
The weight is 880 g
